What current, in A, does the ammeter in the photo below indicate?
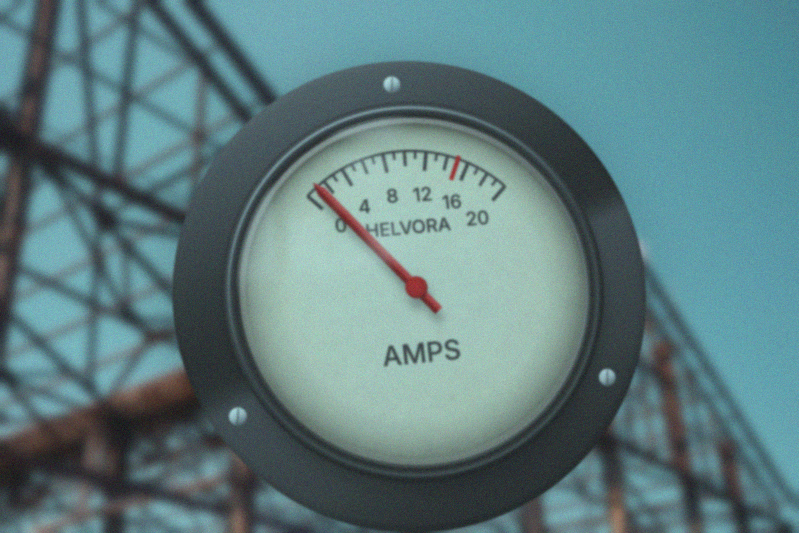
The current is 1 A
